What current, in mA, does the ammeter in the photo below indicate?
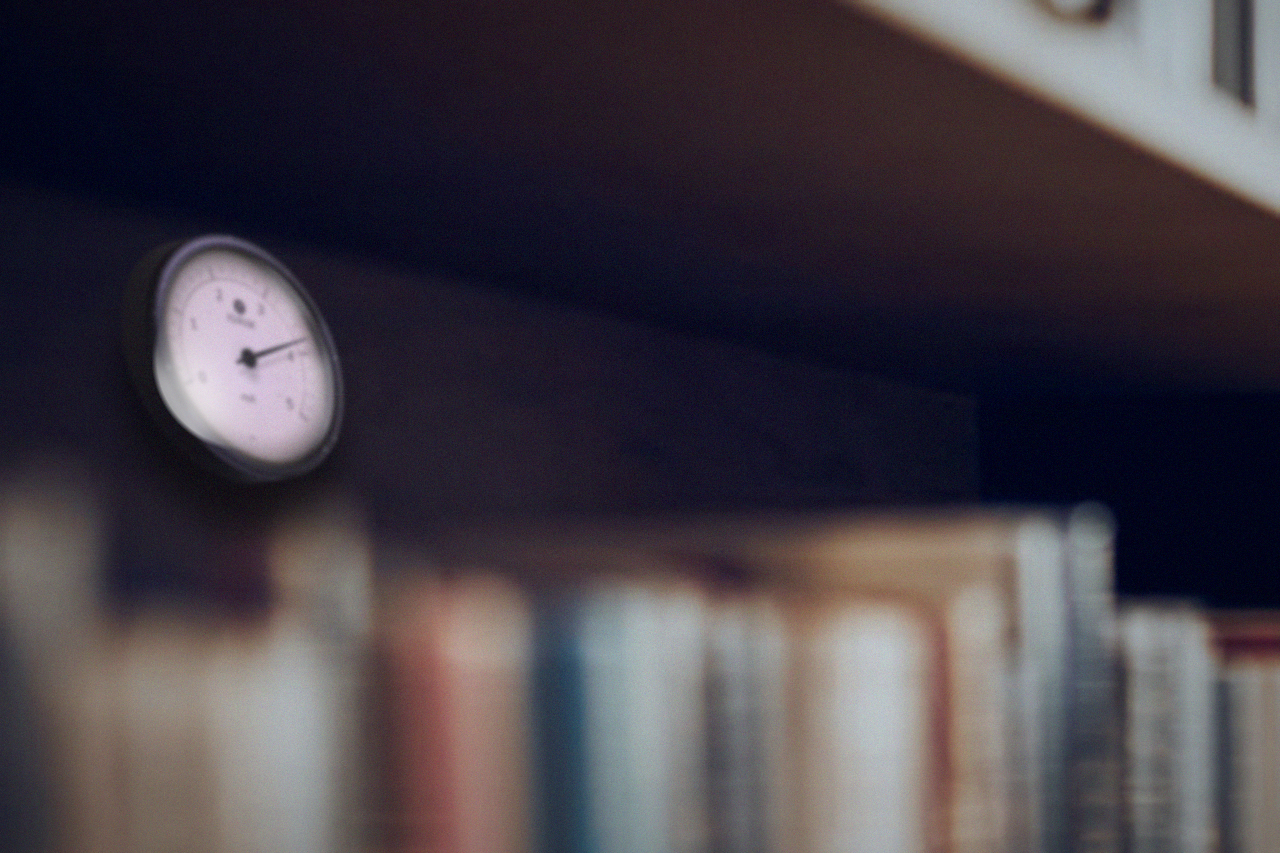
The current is 3.8 mA
